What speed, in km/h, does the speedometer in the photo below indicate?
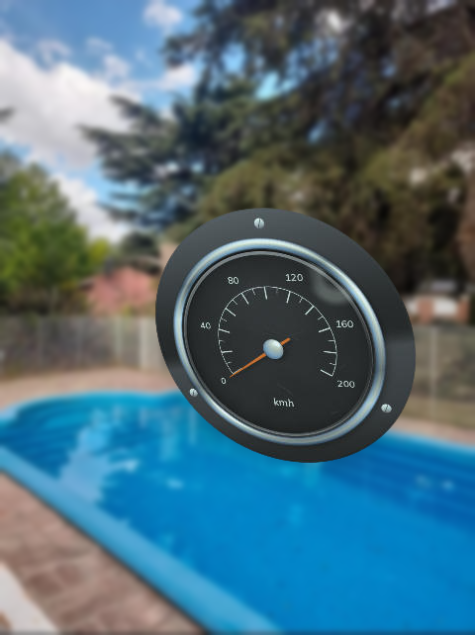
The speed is 0 km/h
